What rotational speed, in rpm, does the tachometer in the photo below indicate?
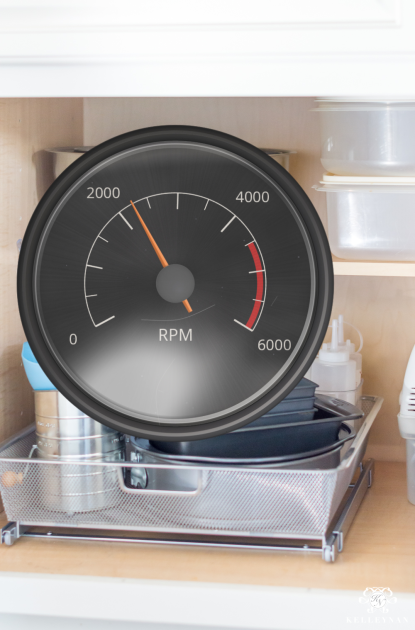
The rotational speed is 2250 rpm
